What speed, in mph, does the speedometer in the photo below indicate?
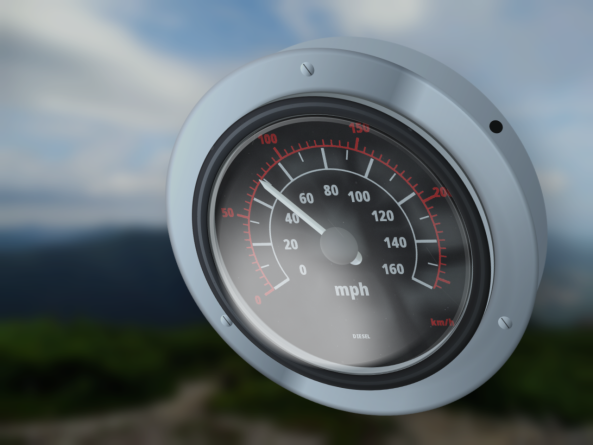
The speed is 50 mph
